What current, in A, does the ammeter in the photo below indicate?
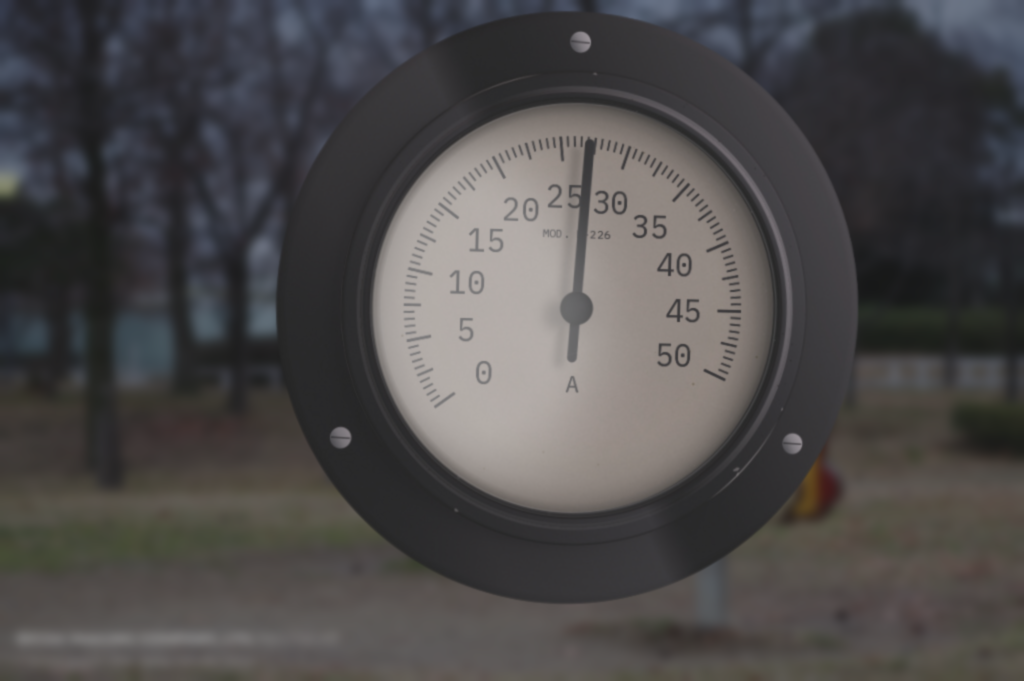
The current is 27 A
